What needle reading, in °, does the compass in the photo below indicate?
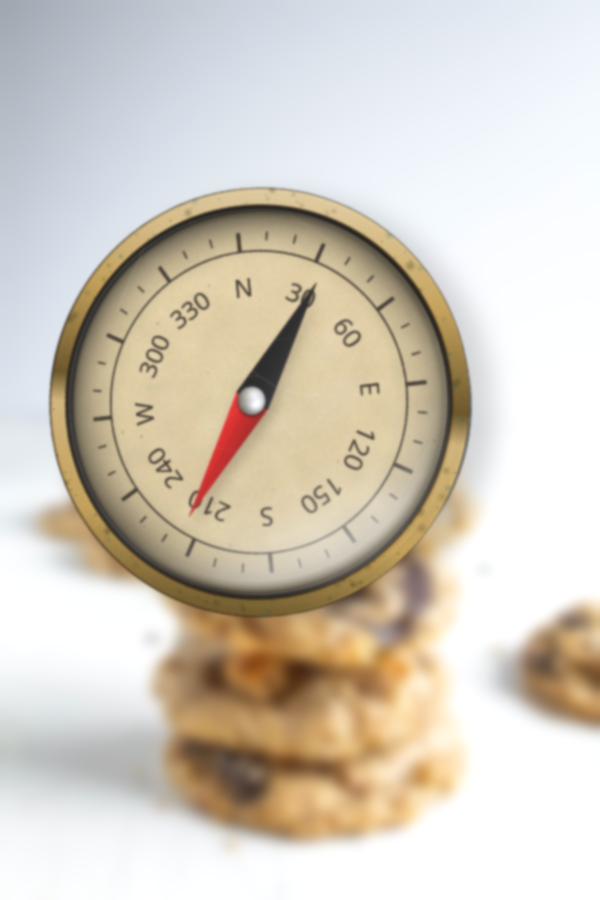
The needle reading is 215 °
